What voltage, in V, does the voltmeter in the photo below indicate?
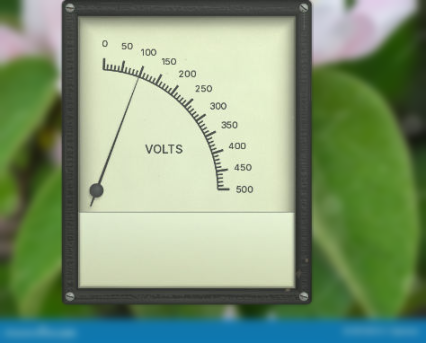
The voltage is 100 V
